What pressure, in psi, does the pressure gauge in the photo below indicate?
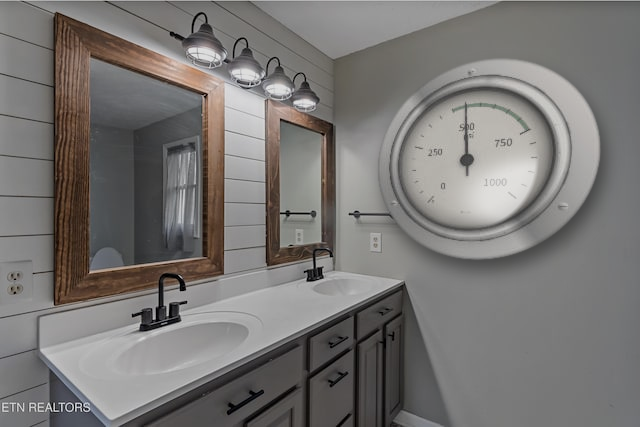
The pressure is 500 psi
